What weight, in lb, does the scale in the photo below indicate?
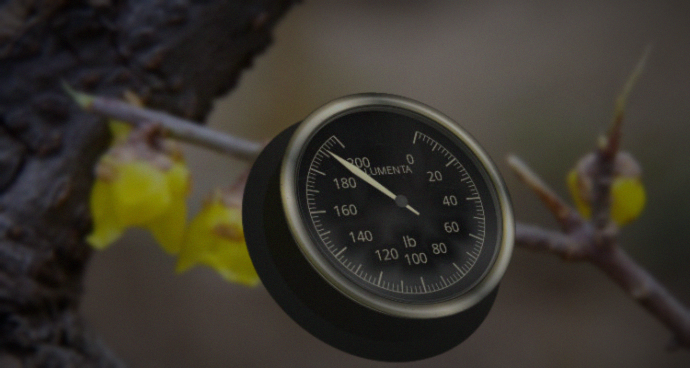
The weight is 190 lb
